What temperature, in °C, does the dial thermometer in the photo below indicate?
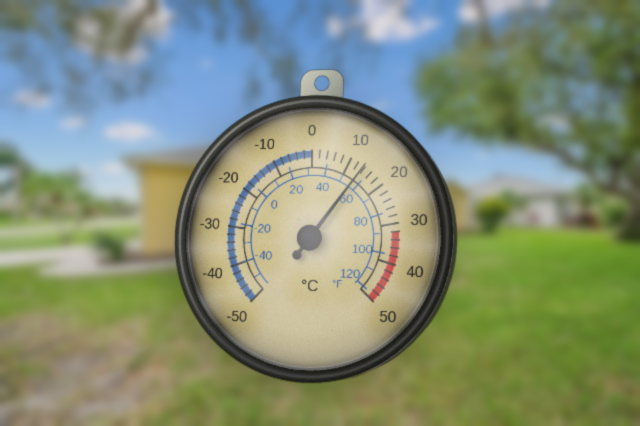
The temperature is 14 °C
